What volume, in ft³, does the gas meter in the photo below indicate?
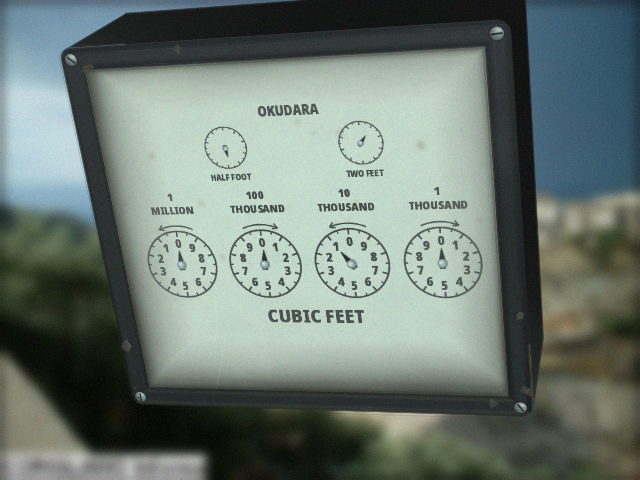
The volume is 1000 ft³
